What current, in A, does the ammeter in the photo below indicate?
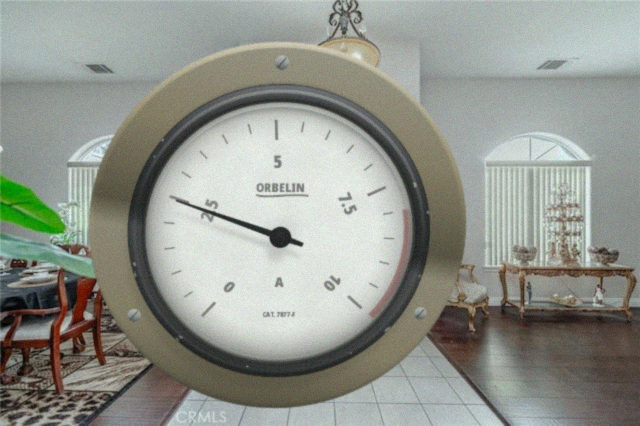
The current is 2.5 A
